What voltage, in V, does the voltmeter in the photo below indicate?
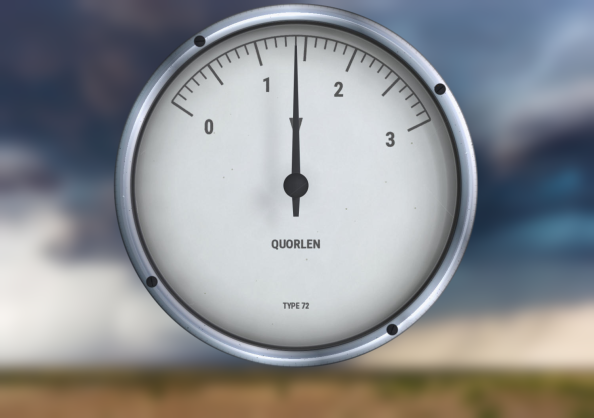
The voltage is 1.4 V
